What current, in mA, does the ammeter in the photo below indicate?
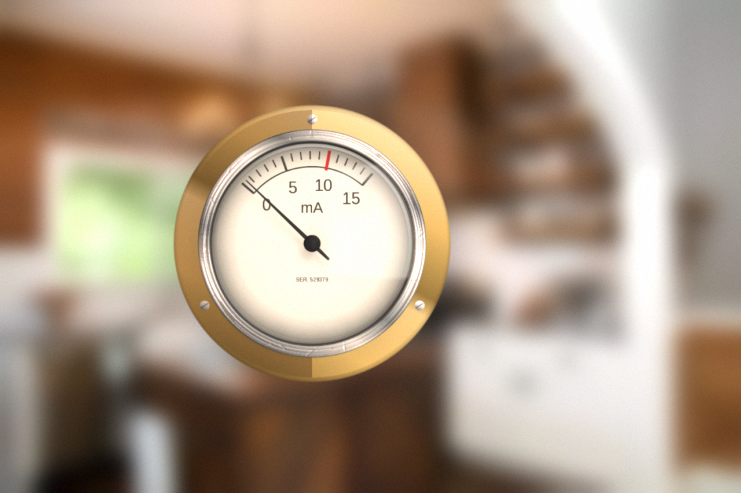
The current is 0.5 mA
